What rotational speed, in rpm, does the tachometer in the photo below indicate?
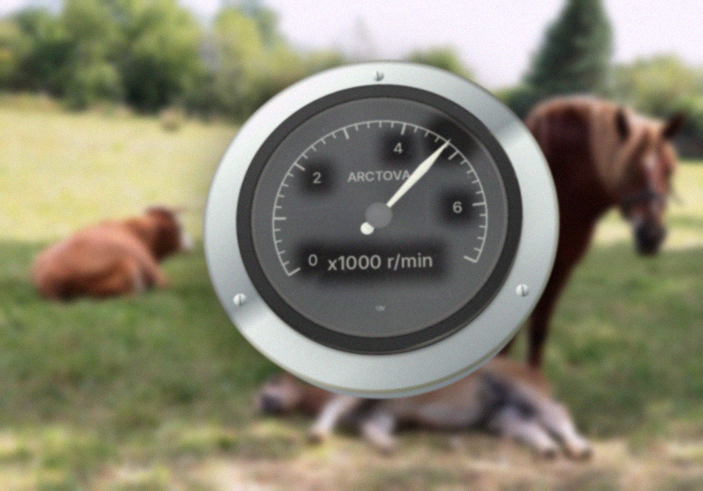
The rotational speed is 4800 rpm
